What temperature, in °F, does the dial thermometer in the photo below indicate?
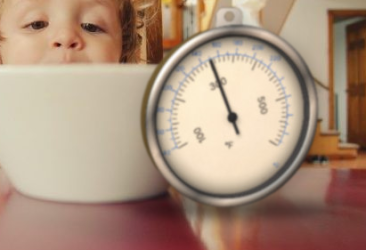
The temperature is 300 °F
